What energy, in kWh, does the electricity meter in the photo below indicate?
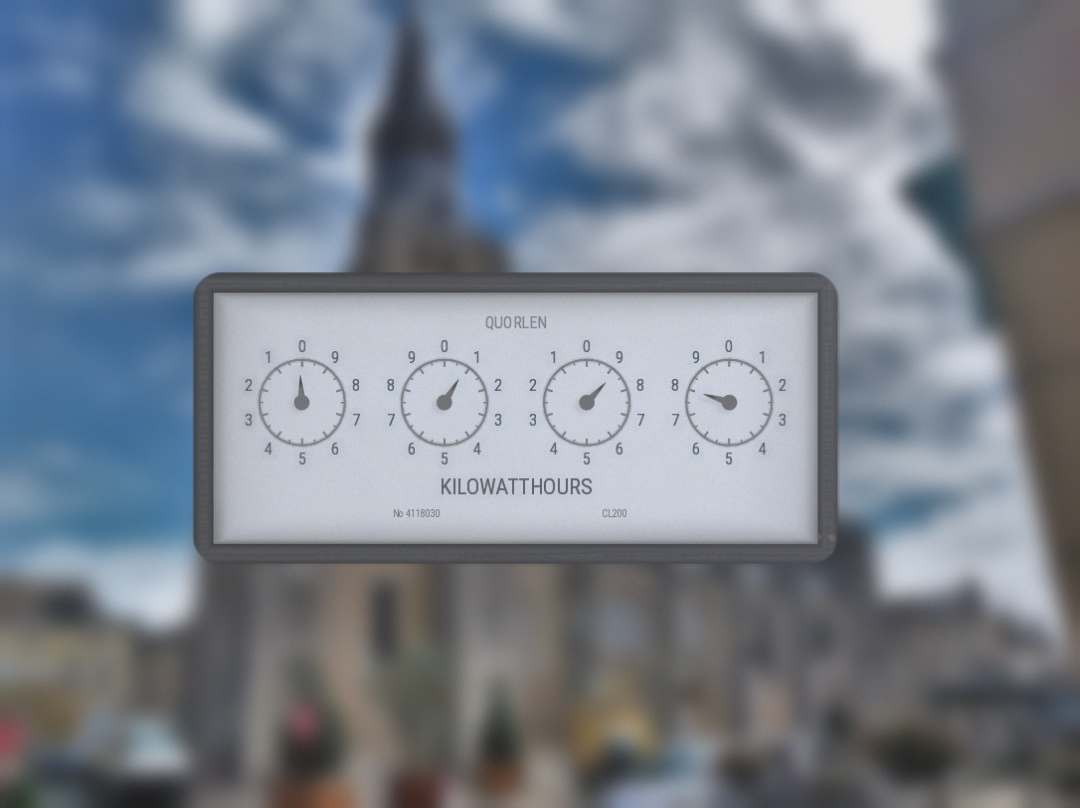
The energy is 88 kWh
